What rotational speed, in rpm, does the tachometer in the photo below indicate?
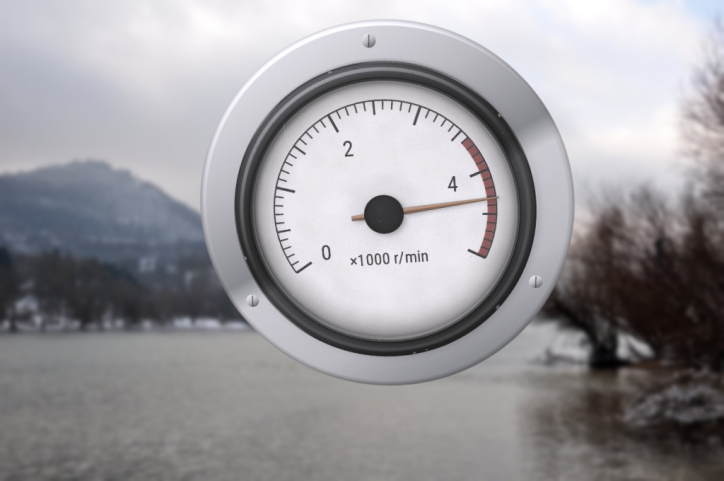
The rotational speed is 4300 rpm
